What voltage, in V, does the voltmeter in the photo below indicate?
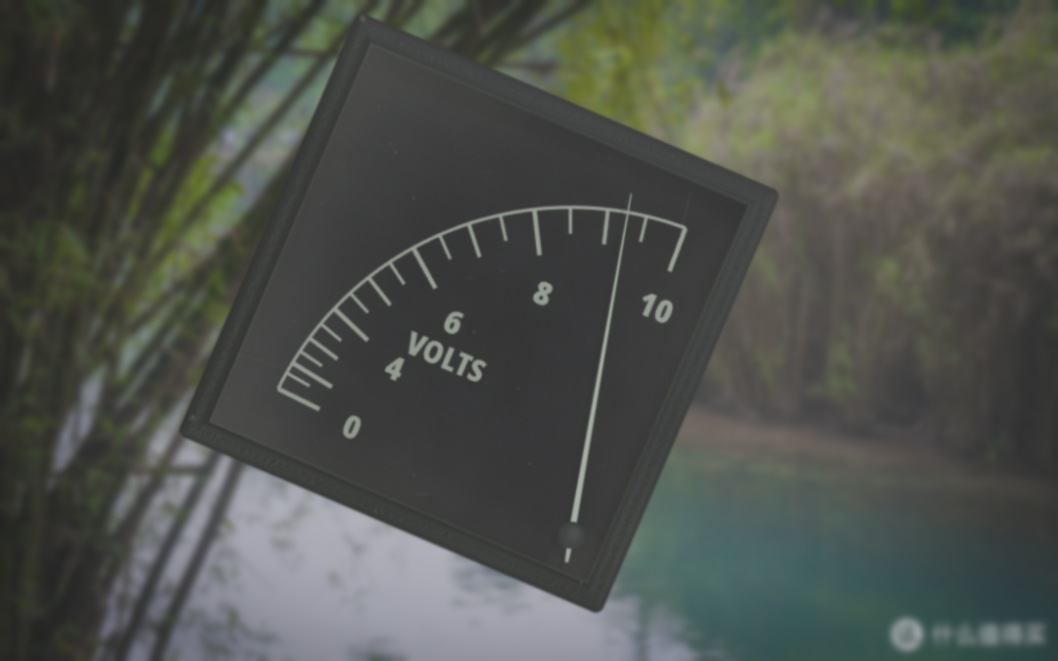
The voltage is 9.25 V
